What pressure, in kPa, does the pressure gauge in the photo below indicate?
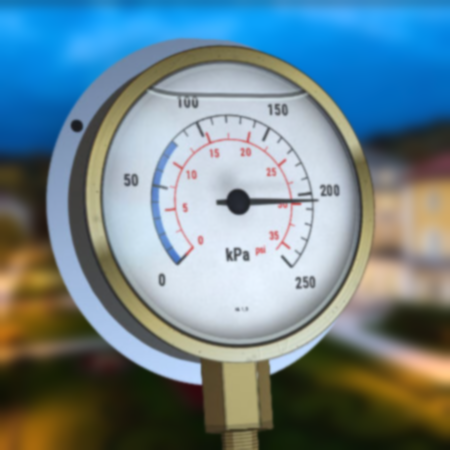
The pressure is 205 kPa
